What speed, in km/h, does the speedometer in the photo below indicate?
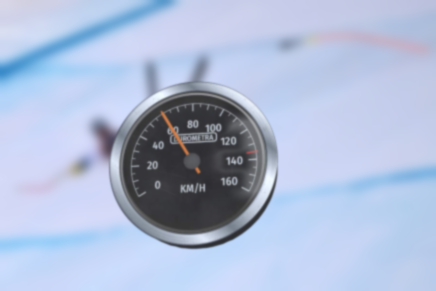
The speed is 60 km/h
